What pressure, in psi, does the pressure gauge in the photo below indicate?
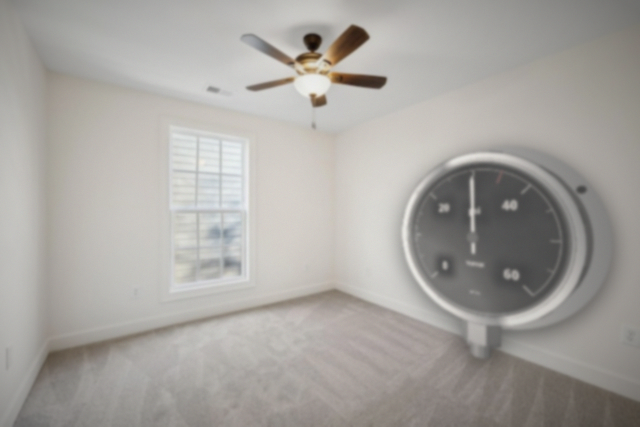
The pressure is 30 psi
